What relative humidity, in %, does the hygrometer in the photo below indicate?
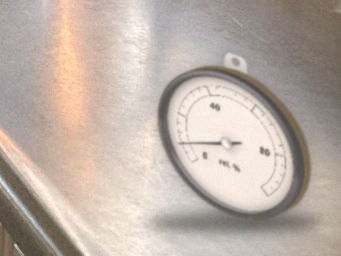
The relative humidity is 8 %
